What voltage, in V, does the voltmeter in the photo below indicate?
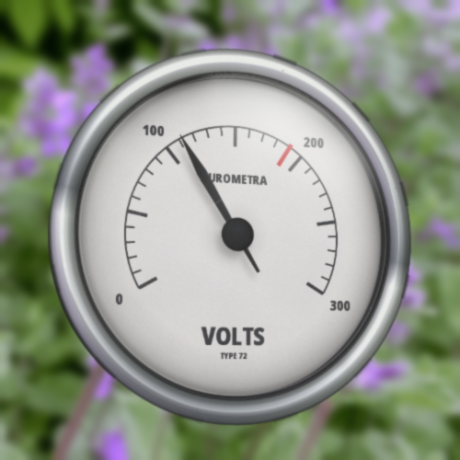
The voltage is 110 V
